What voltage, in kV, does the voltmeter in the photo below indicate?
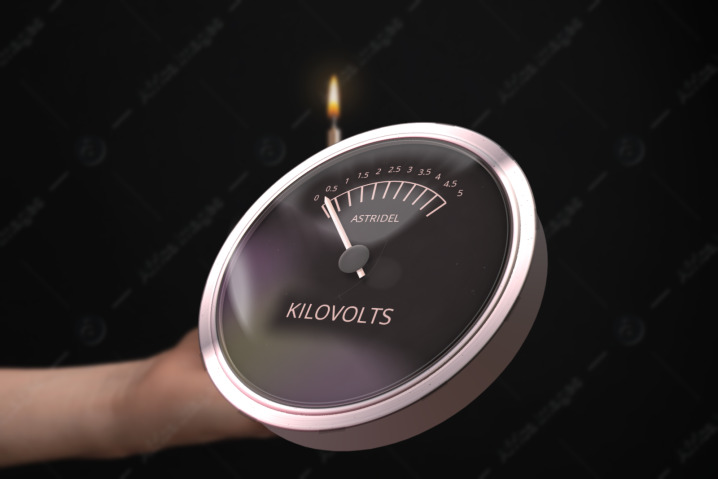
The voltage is 0.25 kV
